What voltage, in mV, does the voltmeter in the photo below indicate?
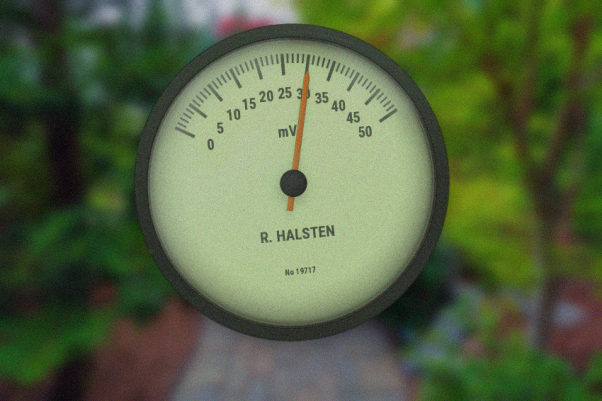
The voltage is 30 mV
